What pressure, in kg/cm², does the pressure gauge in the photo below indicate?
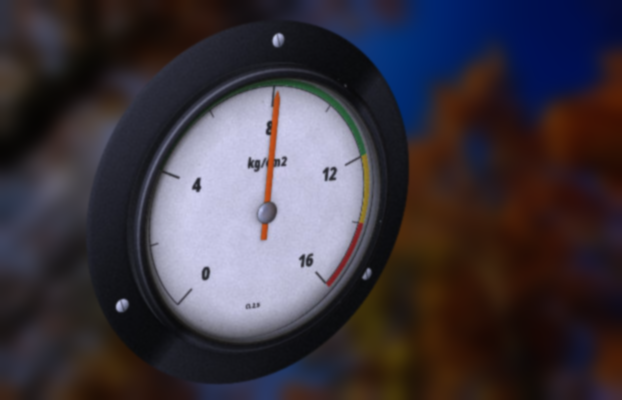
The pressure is 8 kg/cm²
